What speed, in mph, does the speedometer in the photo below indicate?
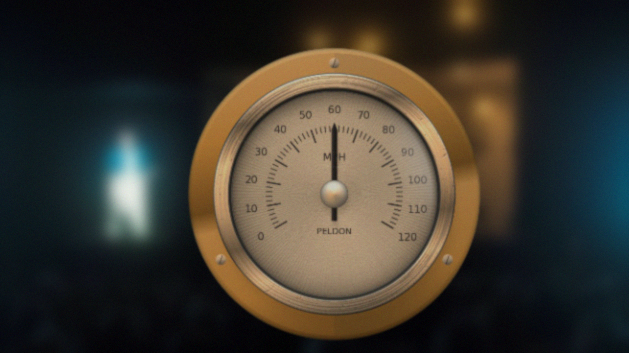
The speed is 60 mph
